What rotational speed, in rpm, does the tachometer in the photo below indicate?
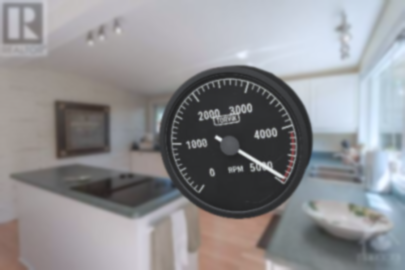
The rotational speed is 4900 rpm
